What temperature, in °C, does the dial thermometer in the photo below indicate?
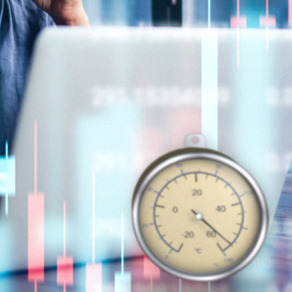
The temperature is 56 °C
